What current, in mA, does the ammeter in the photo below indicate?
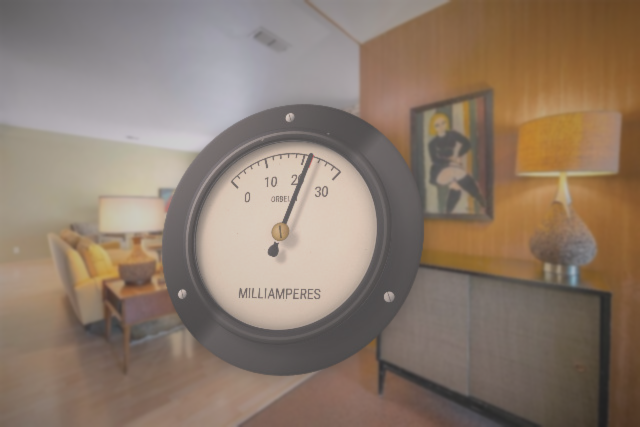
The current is 22 mA
